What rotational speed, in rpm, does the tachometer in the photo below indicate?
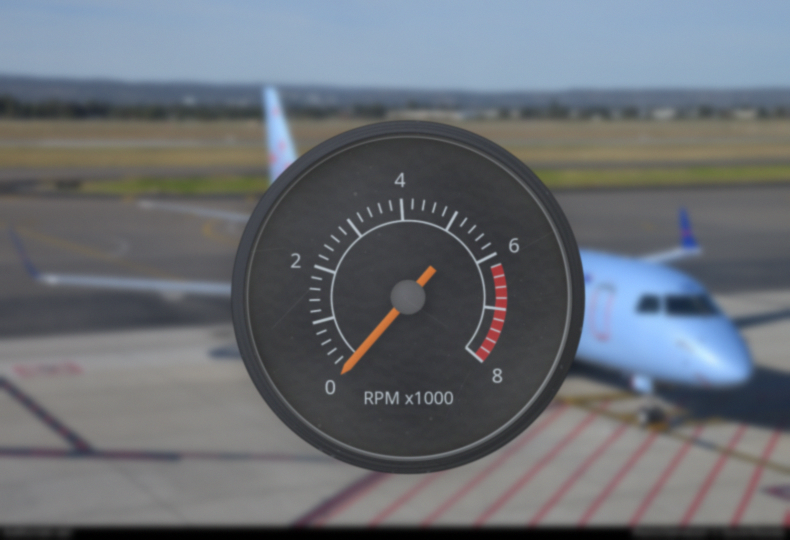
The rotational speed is 0 rpm
